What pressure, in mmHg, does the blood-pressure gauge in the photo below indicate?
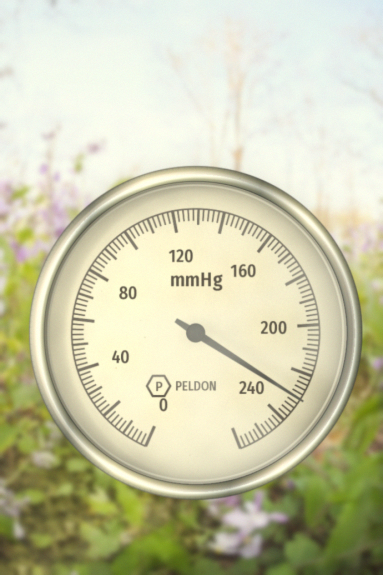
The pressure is 230 mmHg
